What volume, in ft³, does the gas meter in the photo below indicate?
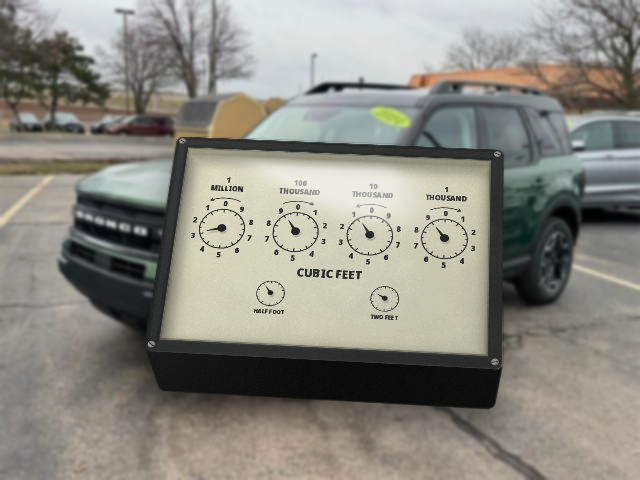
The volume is 290900 ft³
